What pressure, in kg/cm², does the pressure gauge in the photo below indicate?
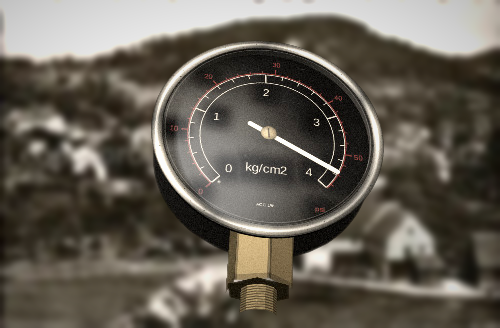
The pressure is 3.8 kg/cm²
